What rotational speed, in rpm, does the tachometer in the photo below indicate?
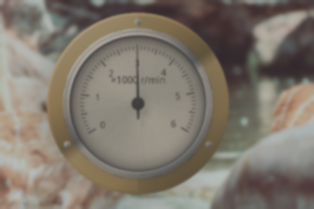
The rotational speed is 3000 rpm
